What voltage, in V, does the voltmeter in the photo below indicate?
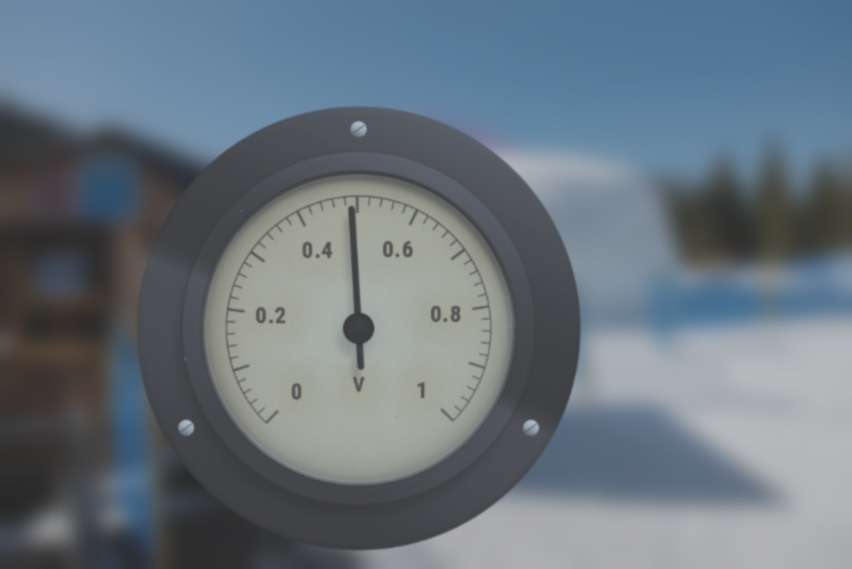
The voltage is 0.49 V
